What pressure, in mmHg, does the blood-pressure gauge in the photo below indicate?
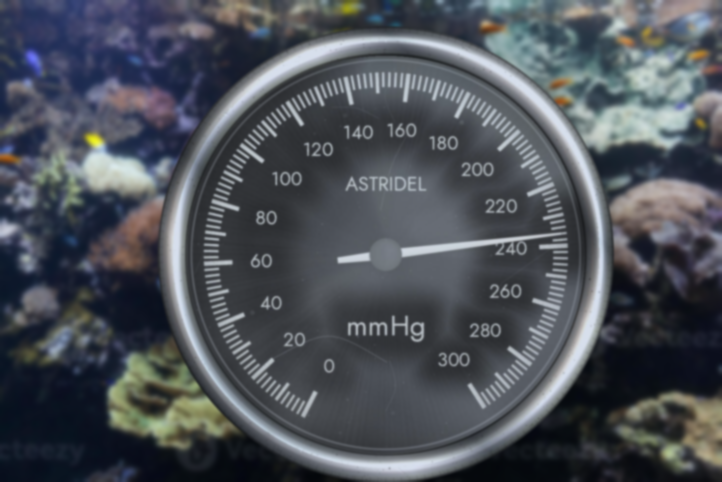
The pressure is 236 mmHg
